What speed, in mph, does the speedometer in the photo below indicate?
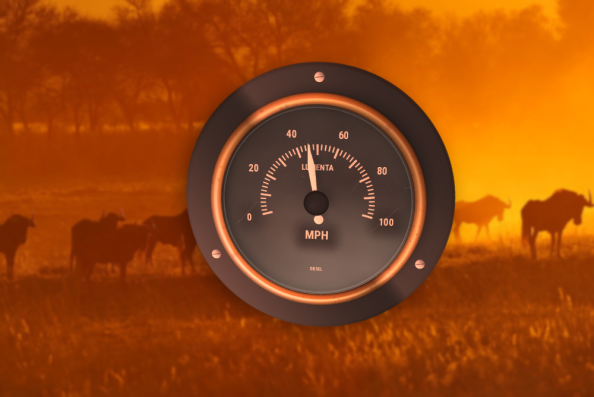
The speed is 46 mph
